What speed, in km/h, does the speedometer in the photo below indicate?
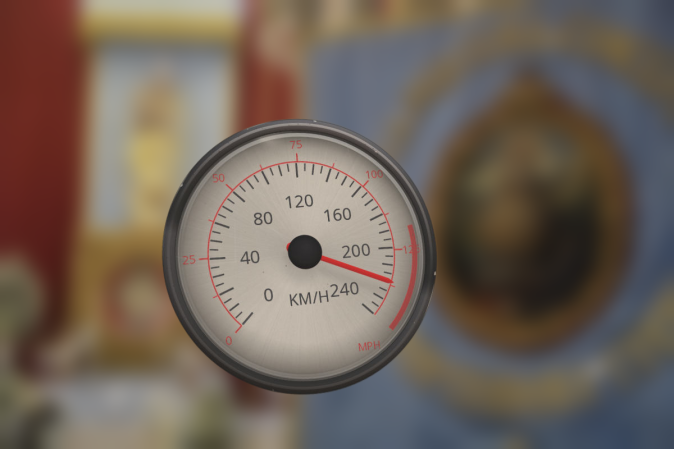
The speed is 220 km/h
